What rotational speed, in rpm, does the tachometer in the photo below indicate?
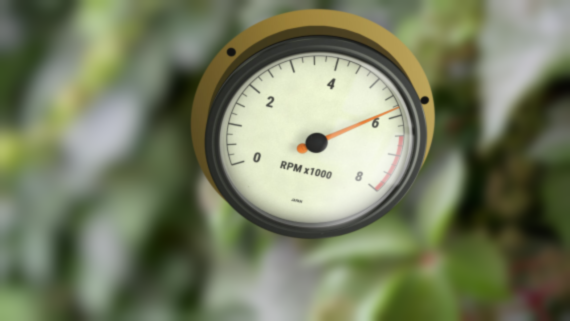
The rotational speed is 5750 rpm
